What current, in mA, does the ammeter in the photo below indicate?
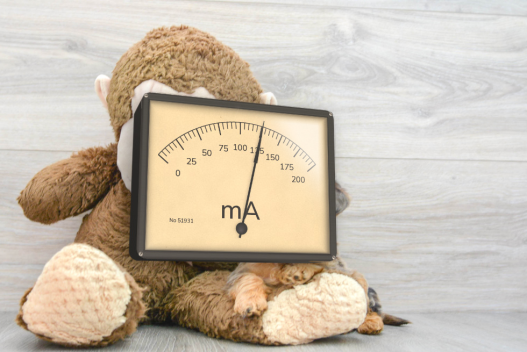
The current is 125 mA
